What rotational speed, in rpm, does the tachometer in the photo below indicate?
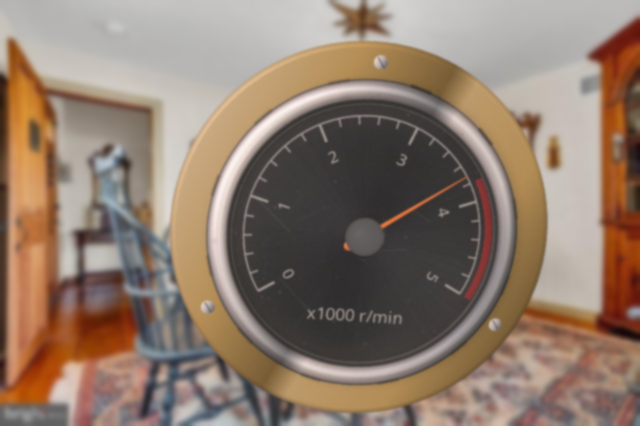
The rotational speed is 3700 rpm
